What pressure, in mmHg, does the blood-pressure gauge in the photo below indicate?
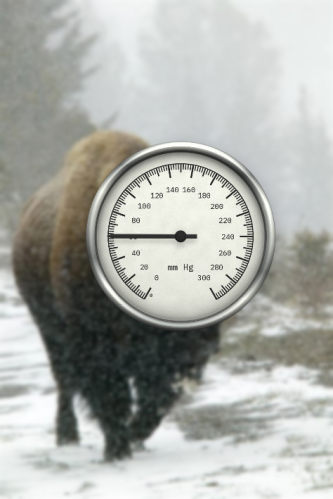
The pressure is 60 mmHg
